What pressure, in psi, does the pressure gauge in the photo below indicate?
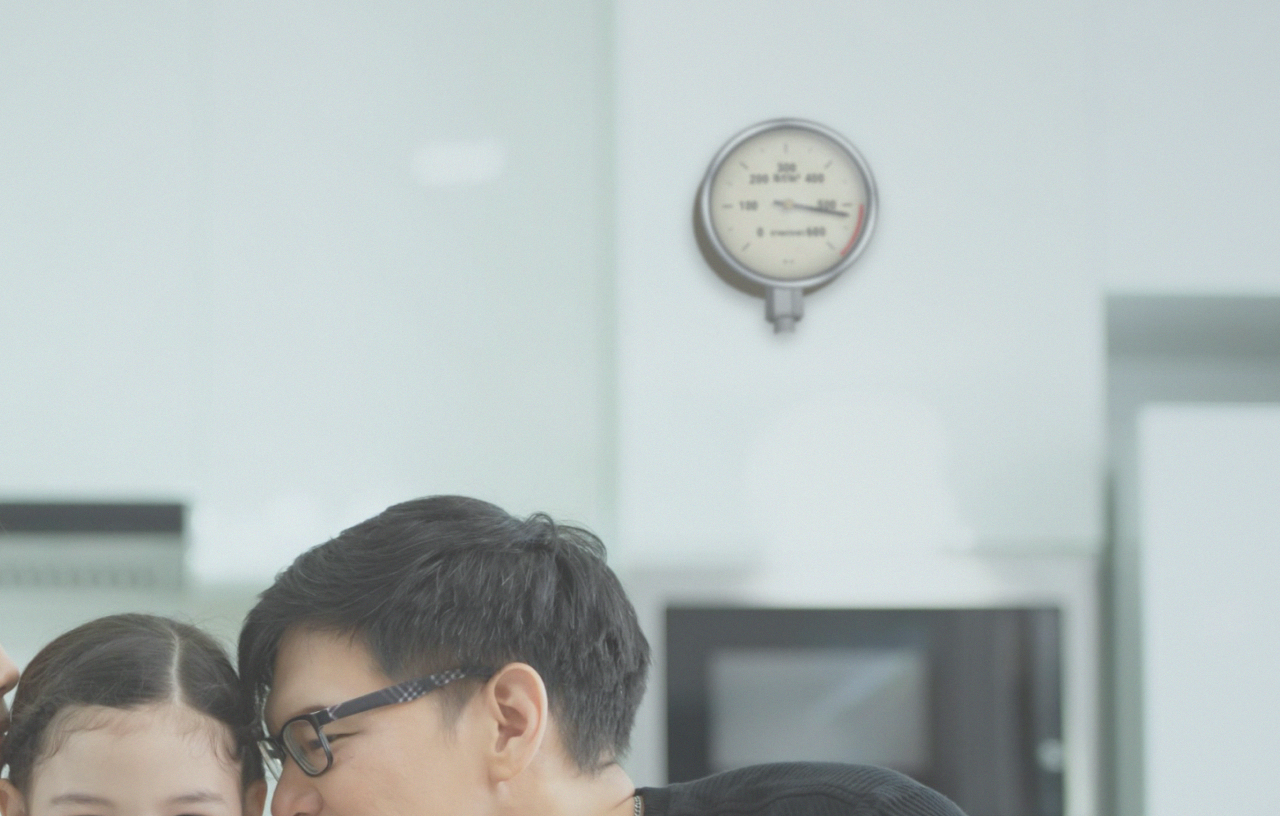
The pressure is 525 psi
